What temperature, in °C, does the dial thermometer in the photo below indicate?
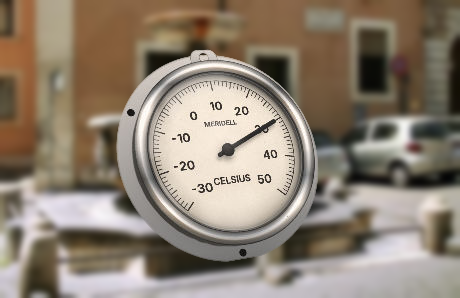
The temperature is 30 °C
